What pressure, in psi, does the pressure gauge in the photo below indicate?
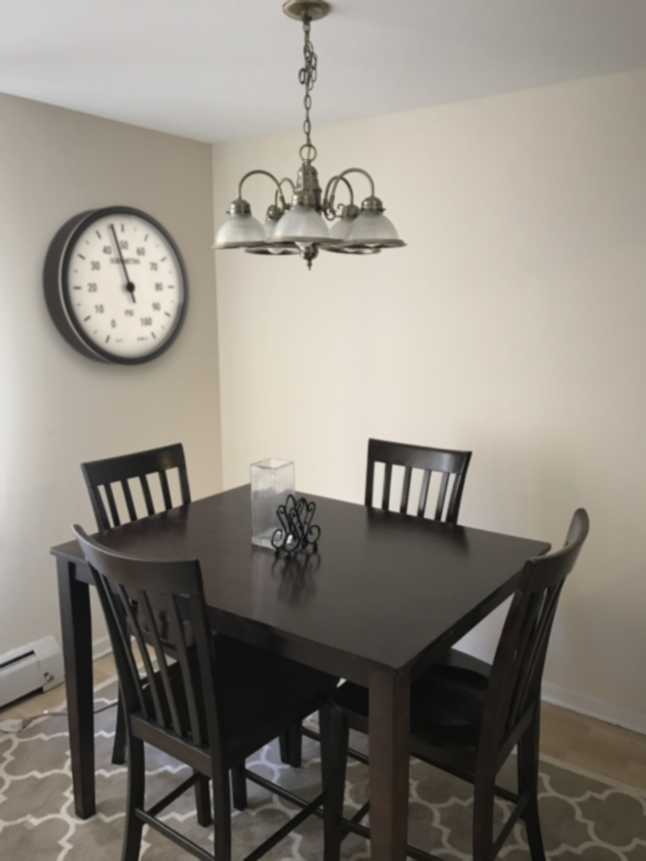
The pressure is 45 psi
